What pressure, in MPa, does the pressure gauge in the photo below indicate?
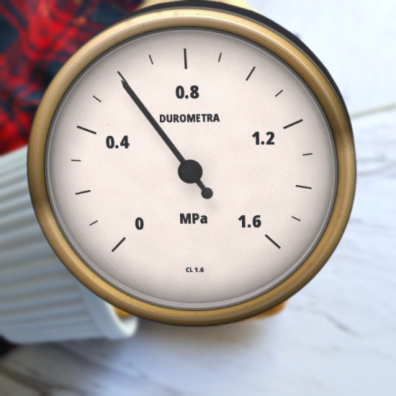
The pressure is 0.6 MPa
